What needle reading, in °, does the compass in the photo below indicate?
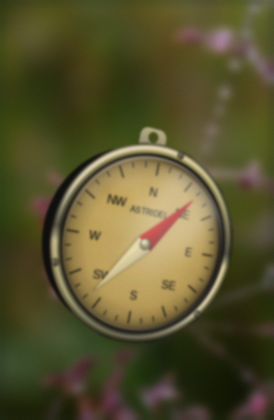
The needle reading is 40 °
